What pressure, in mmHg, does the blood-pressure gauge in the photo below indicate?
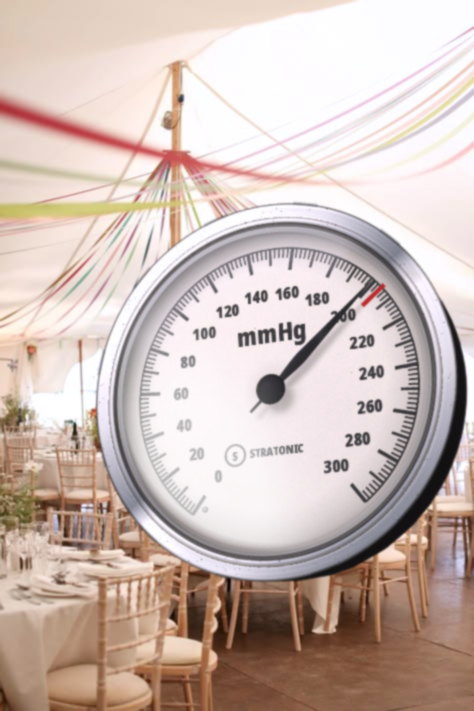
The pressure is 200 mmHg
